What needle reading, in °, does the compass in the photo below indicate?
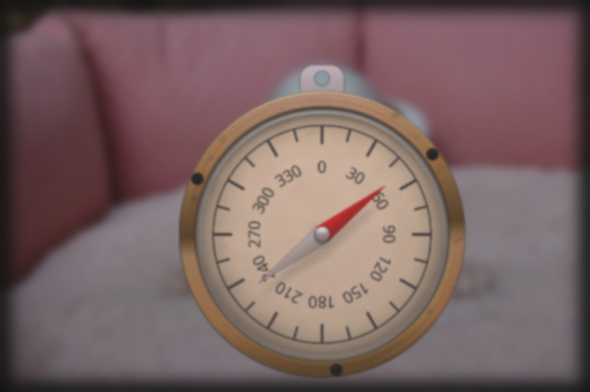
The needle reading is 52.5 °
